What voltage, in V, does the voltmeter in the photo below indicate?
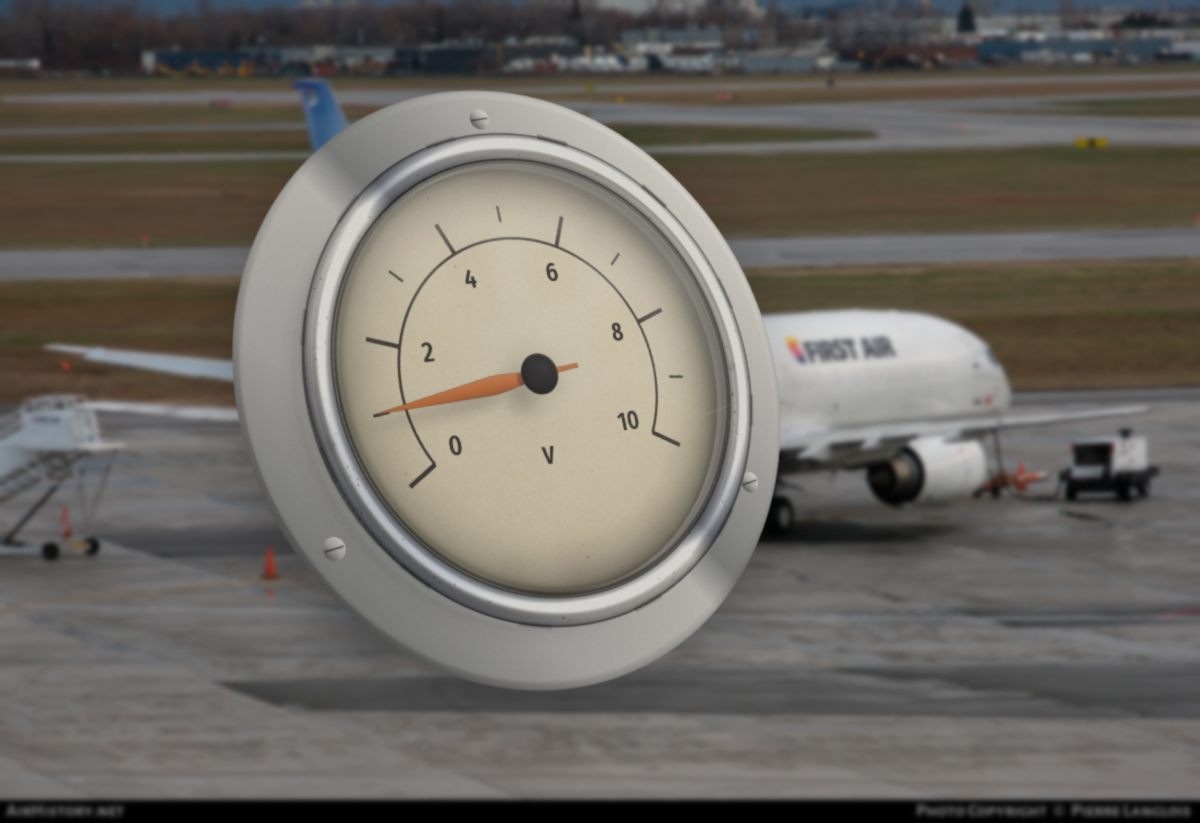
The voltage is 1 V
